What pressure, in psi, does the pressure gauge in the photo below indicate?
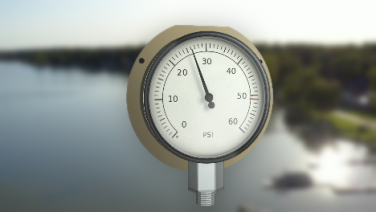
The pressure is 26 psi
